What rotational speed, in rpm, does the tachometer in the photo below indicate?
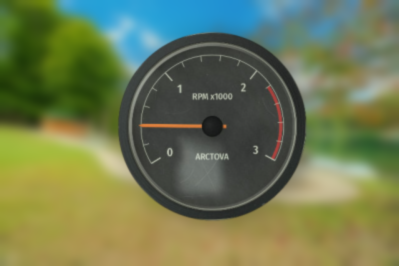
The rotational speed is 400 rpm
